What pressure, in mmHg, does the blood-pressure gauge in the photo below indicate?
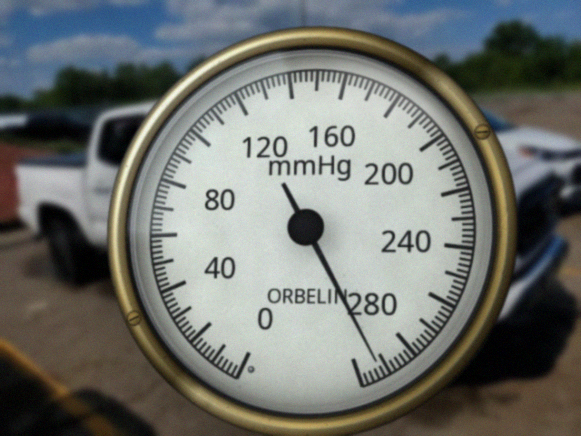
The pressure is 292 mmHg
